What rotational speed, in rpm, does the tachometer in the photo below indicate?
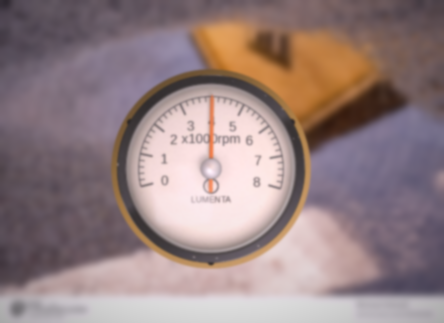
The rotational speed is 4000 rpm
